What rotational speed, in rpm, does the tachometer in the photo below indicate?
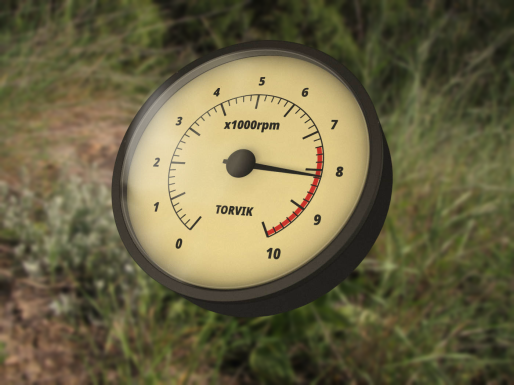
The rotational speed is 8200 rpm
